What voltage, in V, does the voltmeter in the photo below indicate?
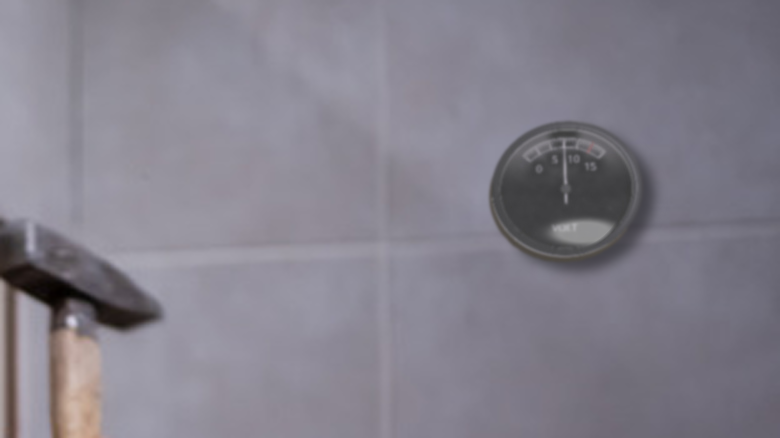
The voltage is 7.5 V
